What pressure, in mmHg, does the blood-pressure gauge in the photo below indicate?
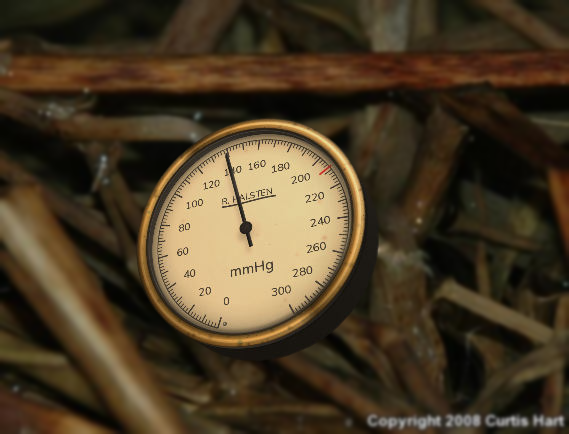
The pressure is 140 mmHg
